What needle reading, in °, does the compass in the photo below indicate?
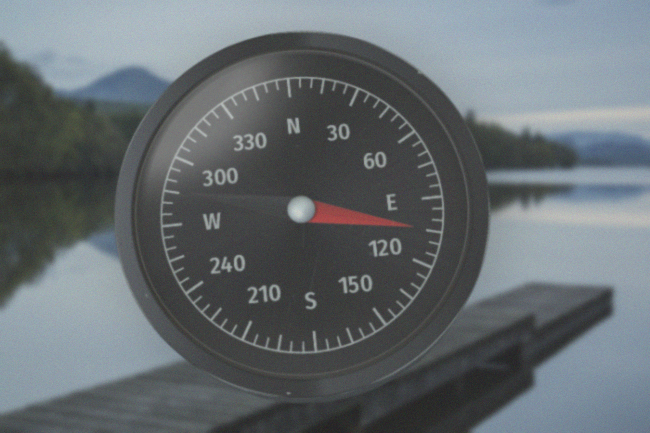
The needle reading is 105 °
